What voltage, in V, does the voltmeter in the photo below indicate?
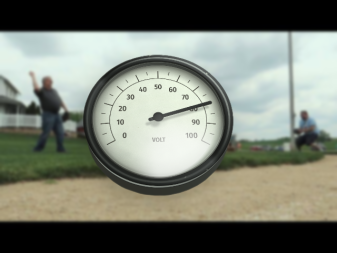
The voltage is 80 V
